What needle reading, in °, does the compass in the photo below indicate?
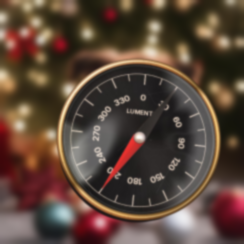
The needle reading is 210 °
